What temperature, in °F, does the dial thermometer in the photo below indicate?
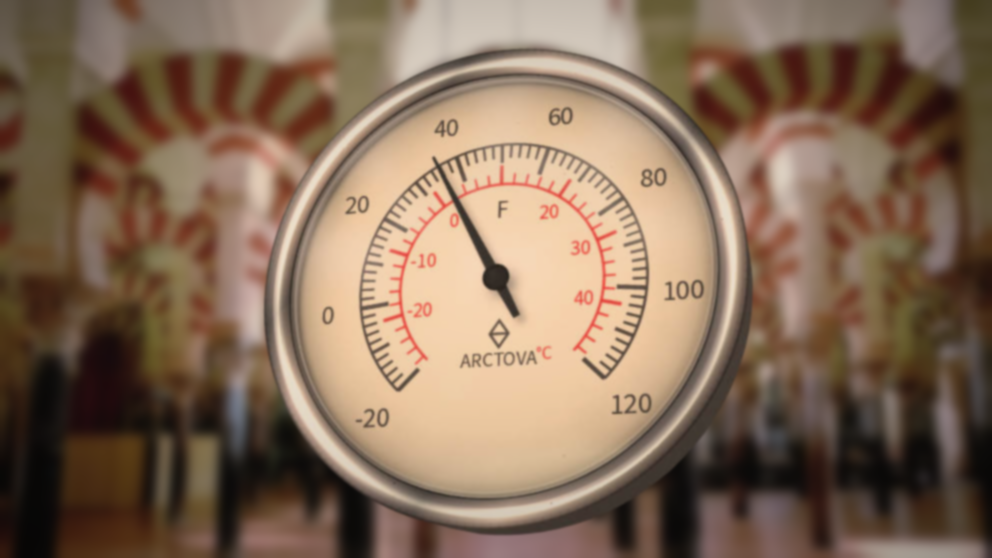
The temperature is 36 °F
